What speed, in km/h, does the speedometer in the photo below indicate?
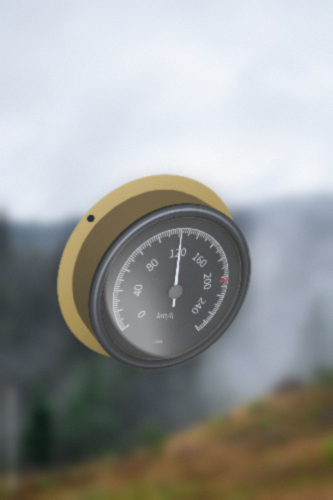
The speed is 120 km/h
